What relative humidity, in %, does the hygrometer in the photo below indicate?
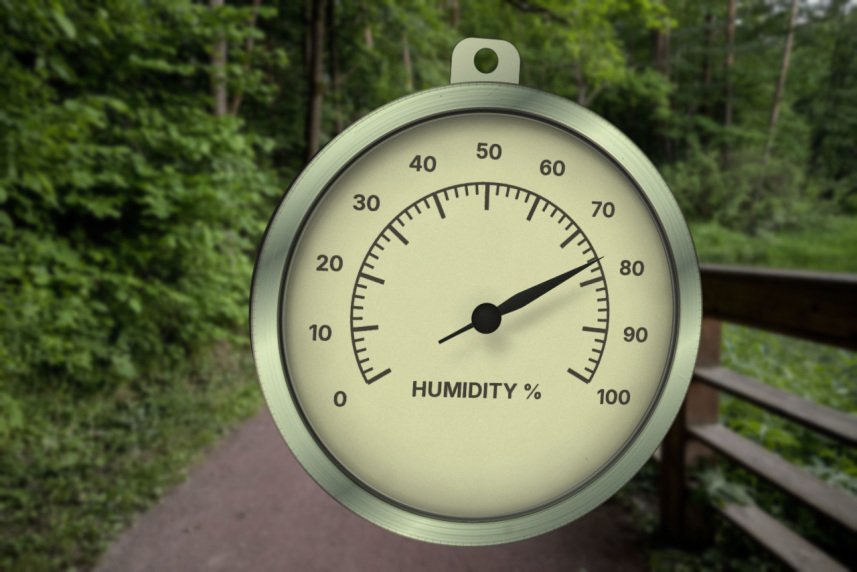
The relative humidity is 76 %
